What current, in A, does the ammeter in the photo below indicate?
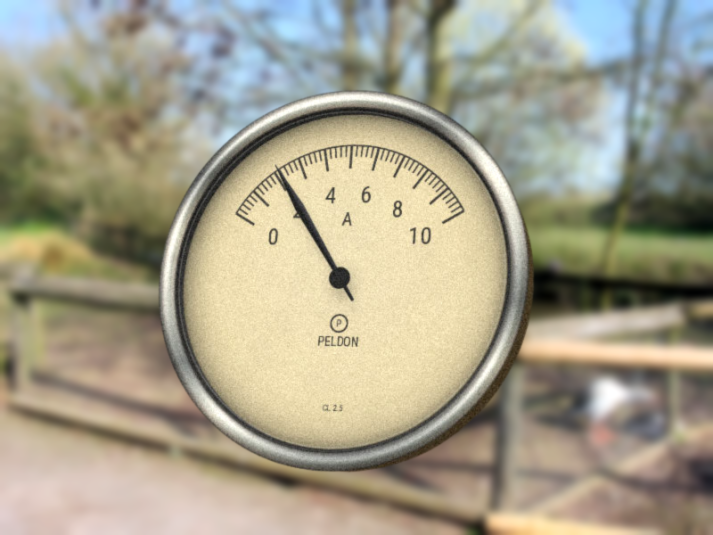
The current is 2.2 A
